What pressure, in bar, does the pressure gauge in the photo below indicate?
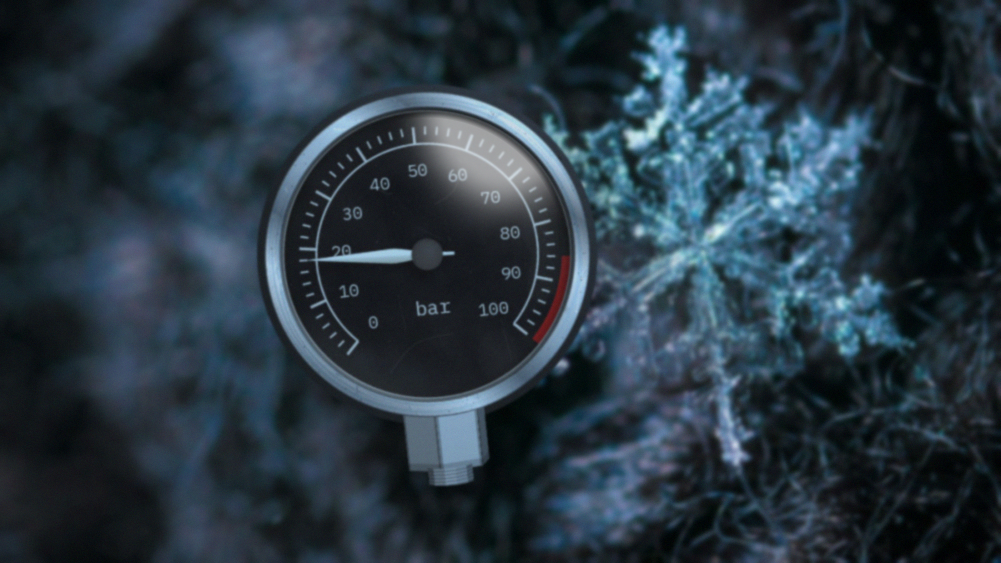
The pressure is 18 bar
